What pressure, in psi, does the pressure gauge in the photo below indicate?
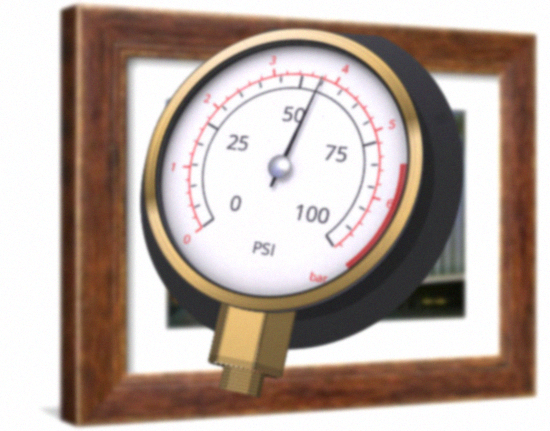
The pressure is 55 psi
